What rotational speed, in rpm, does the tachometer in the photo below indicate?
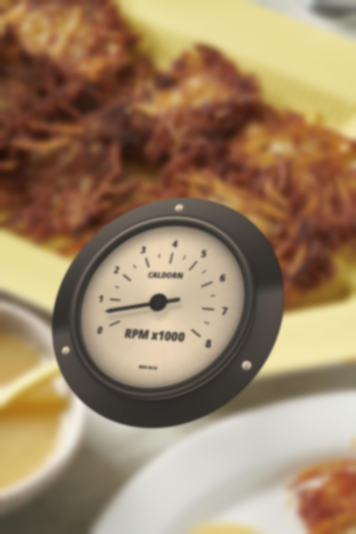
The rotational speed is 500 rpm
